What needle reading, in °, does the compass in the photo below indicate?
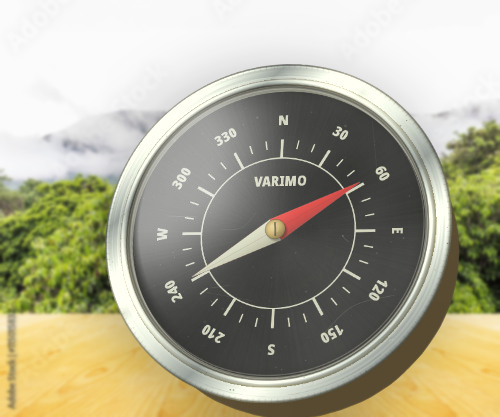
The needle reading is 60 °
